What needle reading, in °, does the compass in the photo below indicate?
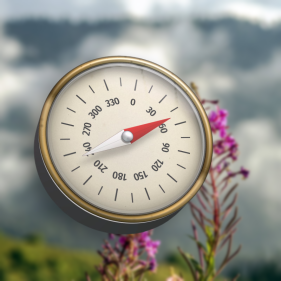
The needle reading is 52.5 °
